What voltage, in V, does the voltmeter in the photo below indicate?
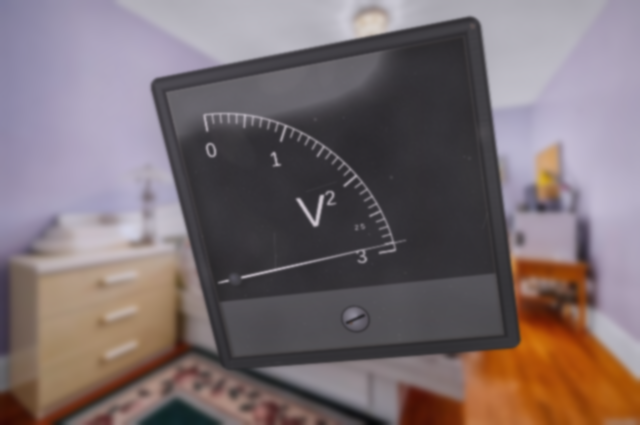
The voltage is 2.9 V
